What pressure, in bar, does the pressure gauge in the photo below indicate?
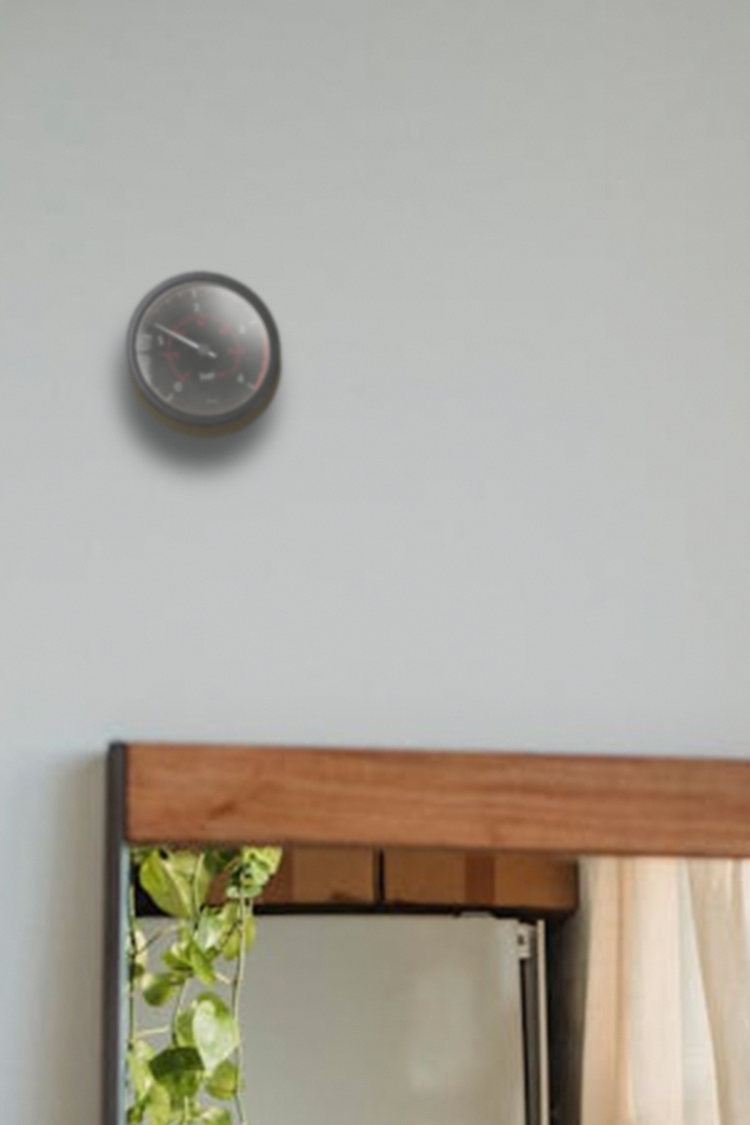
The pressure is 1.2 bar
